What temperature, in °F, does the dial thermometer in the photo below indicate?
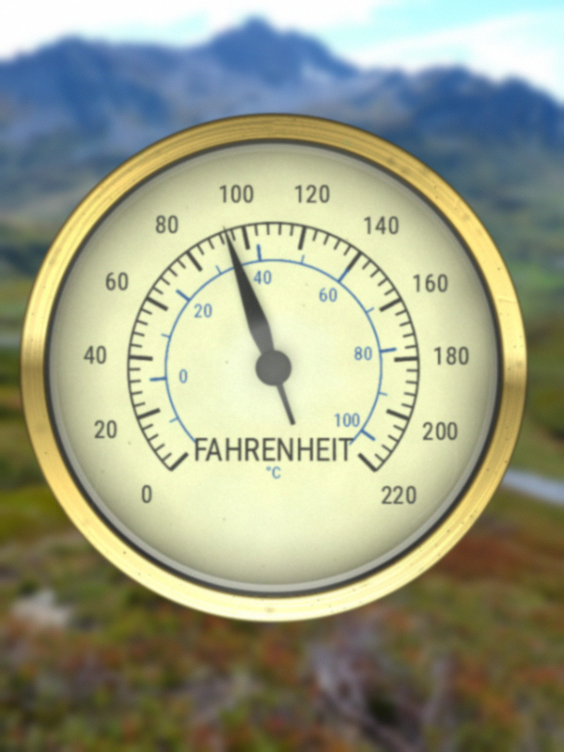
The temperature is 94 °F
